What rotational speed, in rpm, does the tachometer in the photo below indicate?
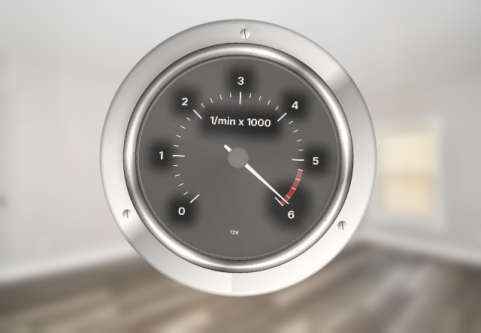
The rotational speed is 5900 rpm
